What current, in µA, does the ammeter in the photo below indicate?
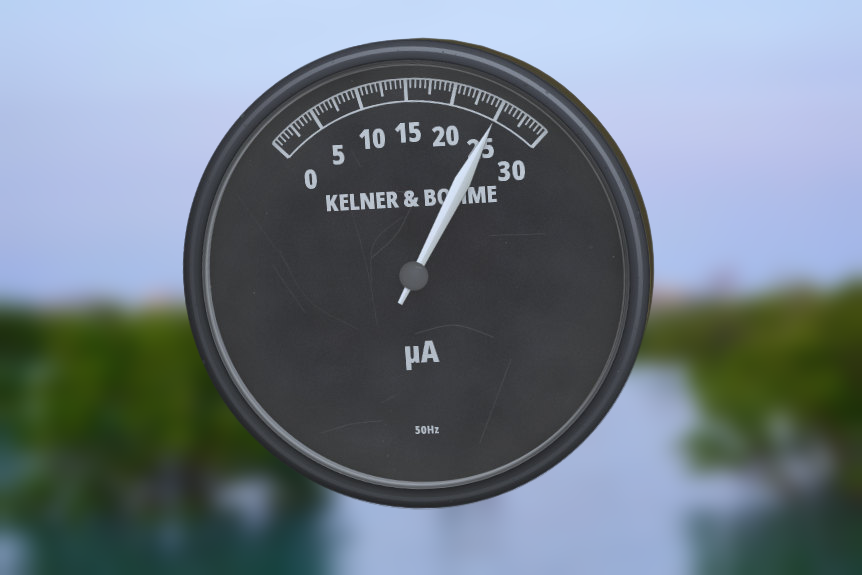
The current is 25 µA
